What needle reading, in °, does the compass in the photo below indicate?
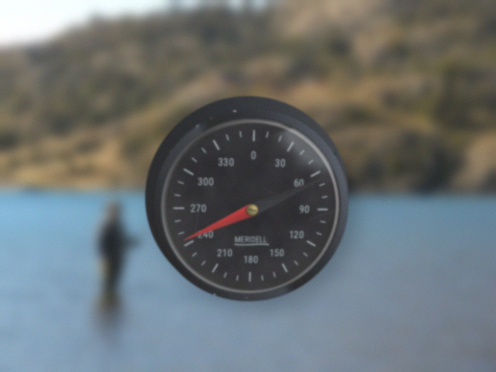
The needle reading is 245 °
